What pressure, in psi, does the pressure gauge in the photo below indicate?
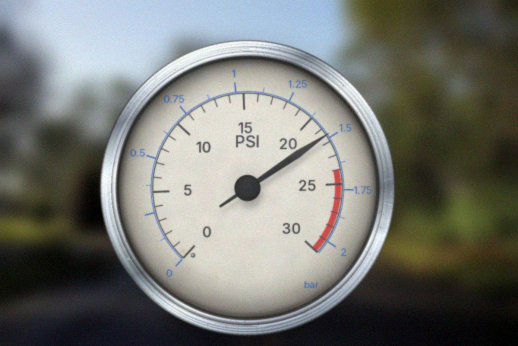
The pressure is 21.5 psi
